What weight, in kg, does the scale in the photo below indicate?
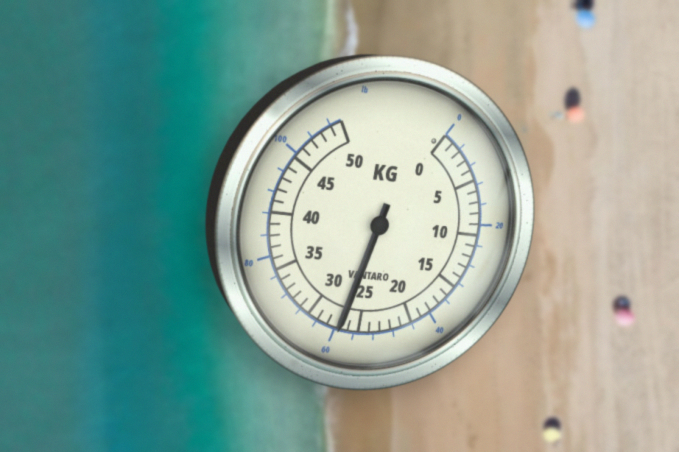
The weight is 27 kg
